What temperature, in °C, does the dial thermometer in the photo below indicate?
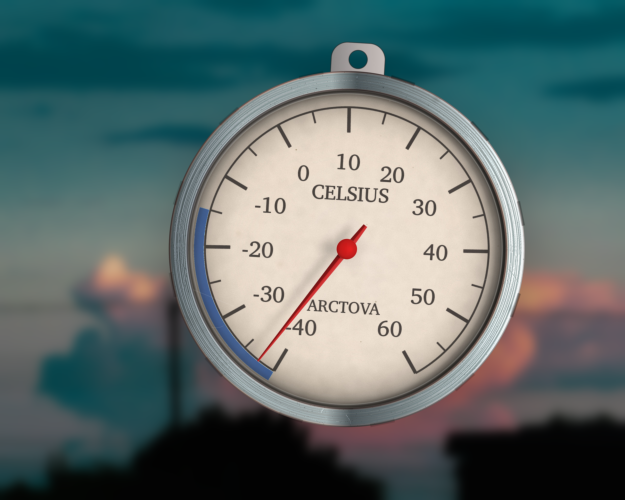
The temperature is -37.5 °C
